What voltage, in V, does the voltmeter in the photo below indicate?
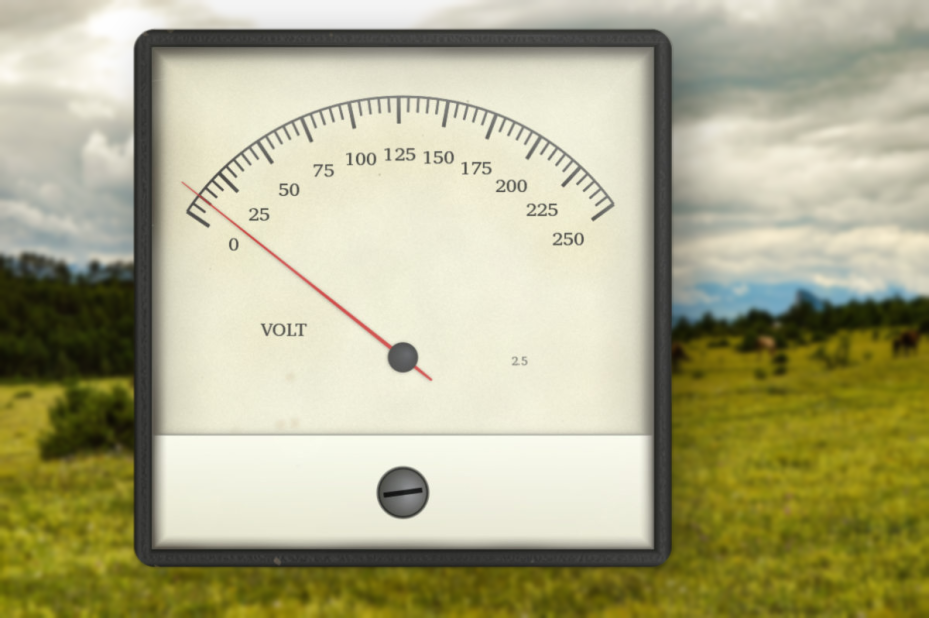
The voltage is 10 V
